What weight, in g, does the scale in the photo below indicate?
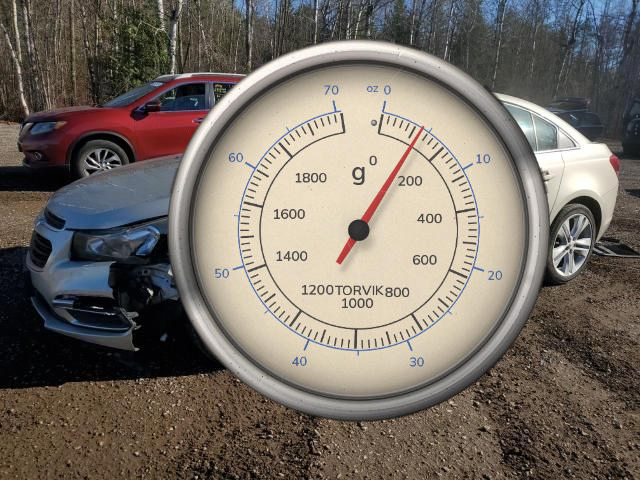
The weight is 120 g
